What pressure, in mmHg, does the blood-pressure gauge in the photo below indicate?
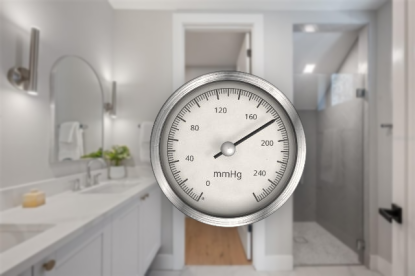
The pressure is 180 mmHg
